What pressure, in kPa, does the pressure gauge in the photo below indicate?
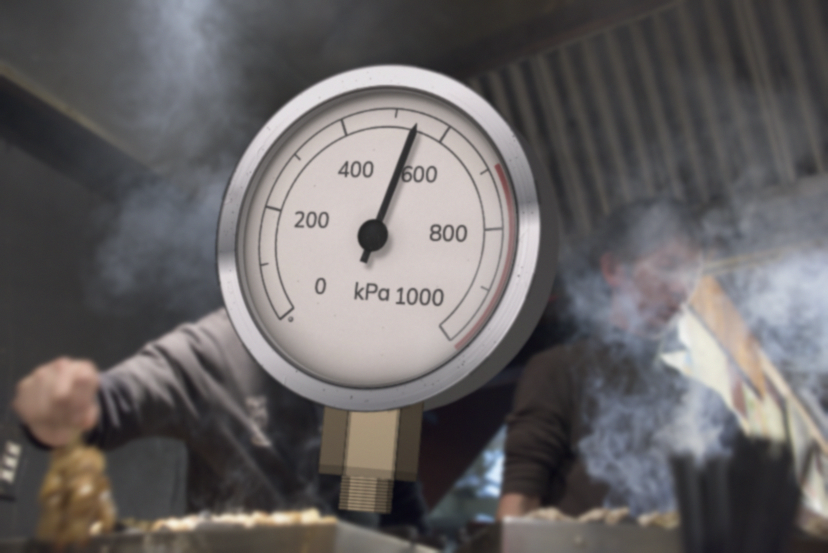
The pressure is 550 kPa
